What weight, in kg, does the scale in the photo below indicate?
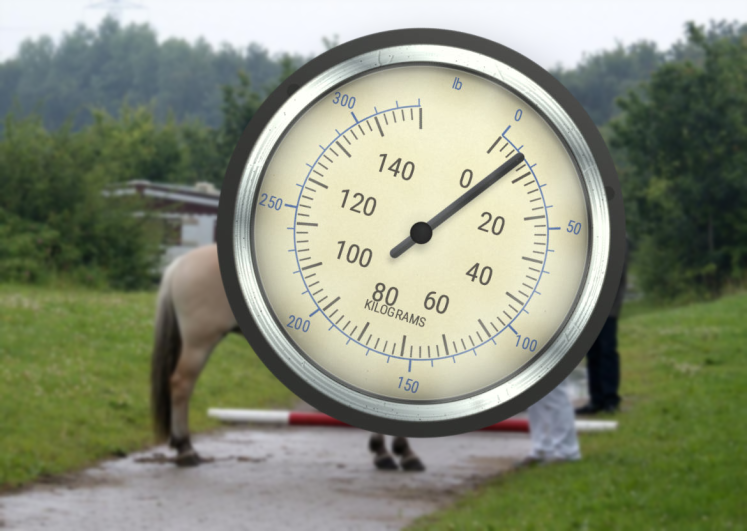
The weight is 6 kg
